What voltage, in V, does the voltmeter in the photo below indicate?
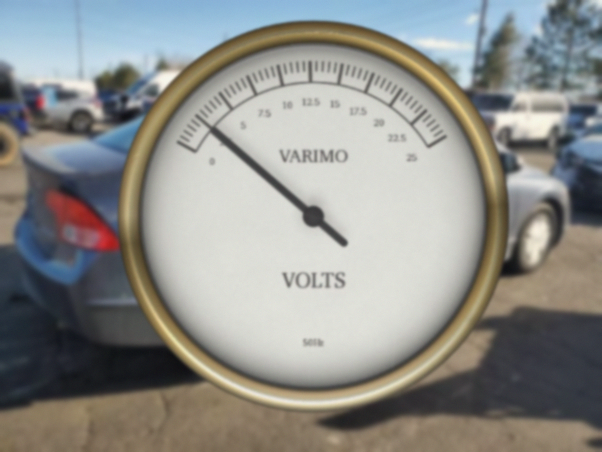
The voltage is 2.5 V
